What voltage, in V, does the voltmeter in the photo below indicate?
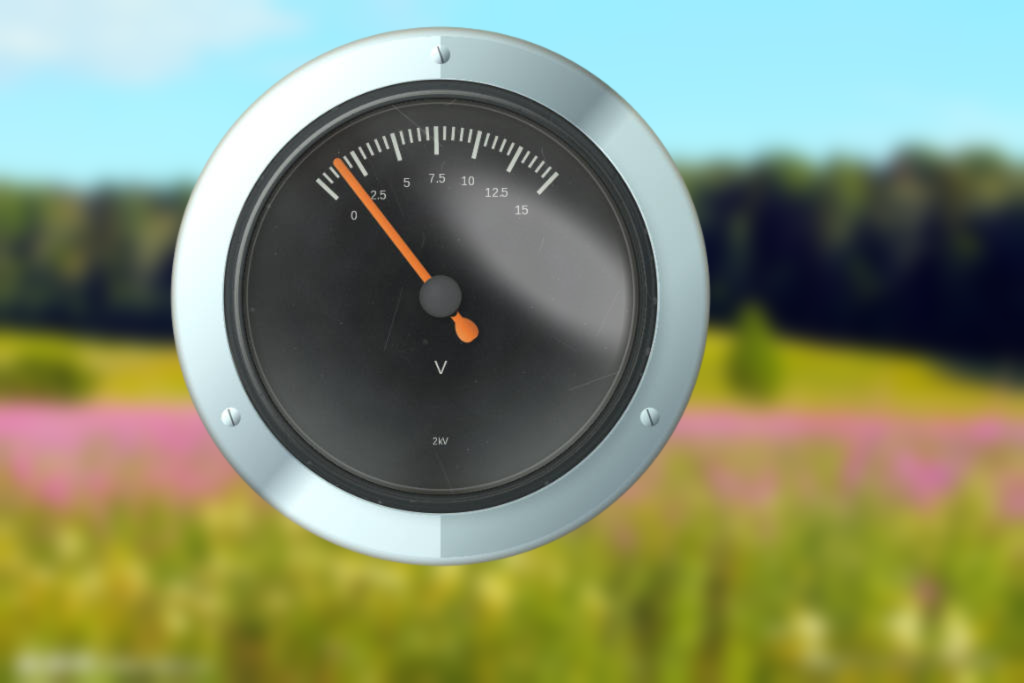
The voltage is 1.5 V
